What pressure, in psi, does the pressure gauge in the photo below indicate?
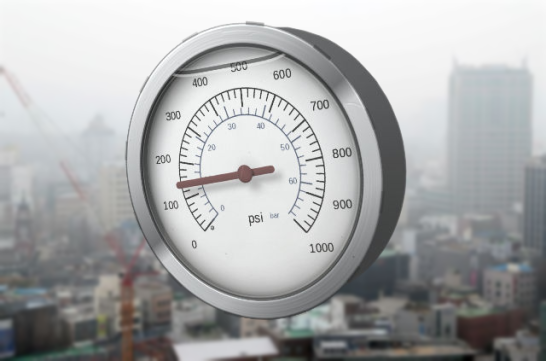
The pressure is 140 psi
